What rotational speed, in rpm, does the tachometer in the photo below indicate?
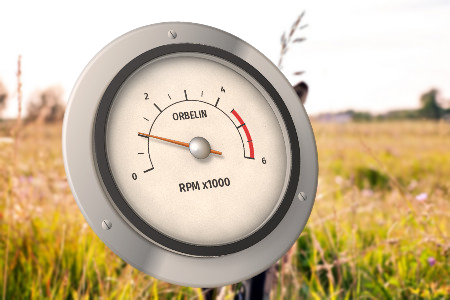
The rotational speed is 1000 rpm
